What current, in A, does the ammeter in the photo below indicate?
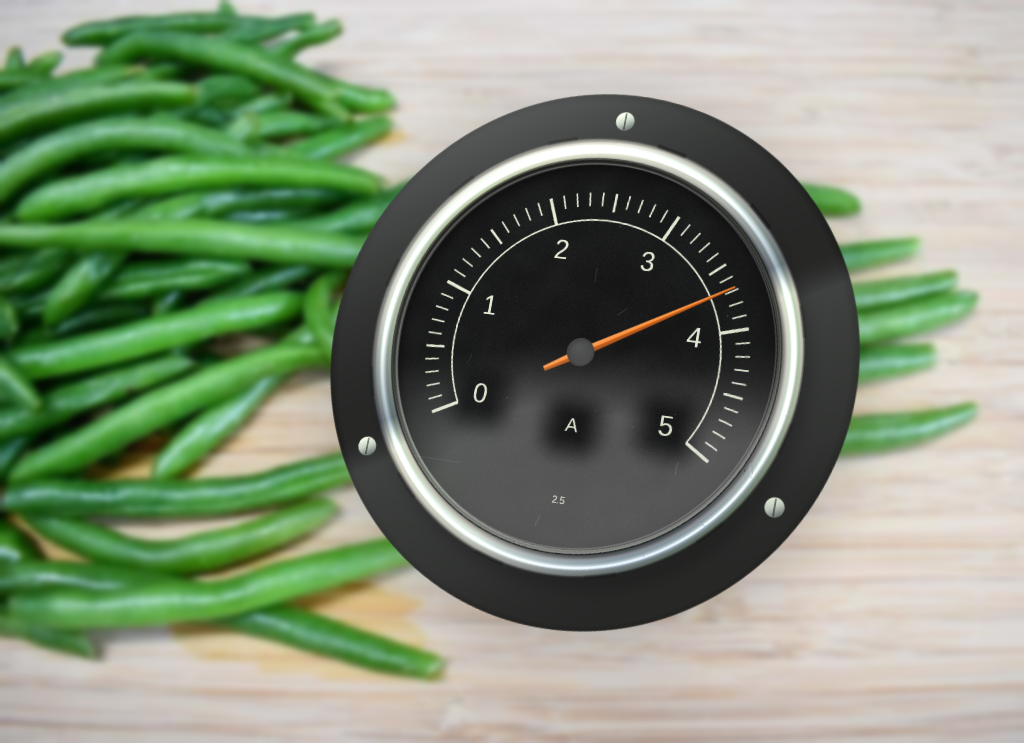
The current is 3.7 A
